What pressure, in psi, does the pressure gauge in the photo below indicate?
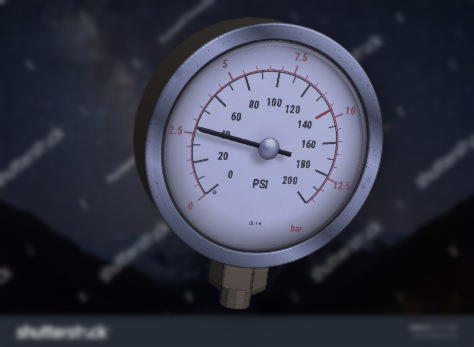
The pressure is 40 psi
